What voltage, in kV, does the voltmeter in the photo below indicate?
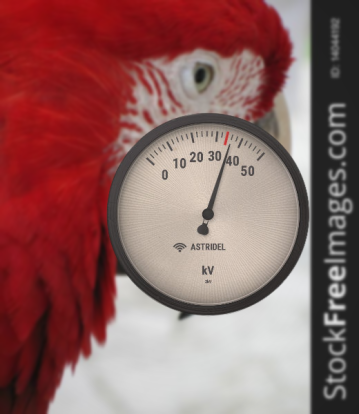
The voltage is 36 kV
